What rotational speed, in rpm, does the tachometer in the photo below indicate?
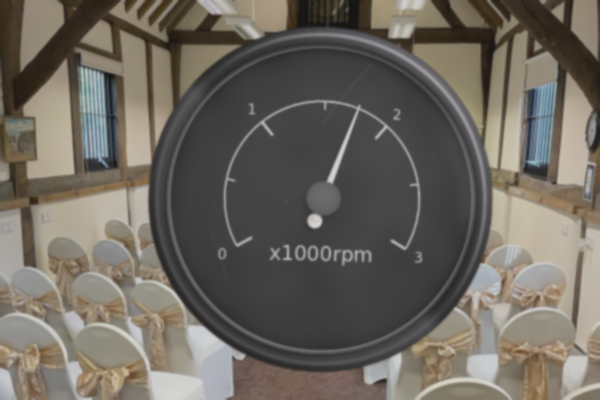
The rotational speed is 1750 rpm
